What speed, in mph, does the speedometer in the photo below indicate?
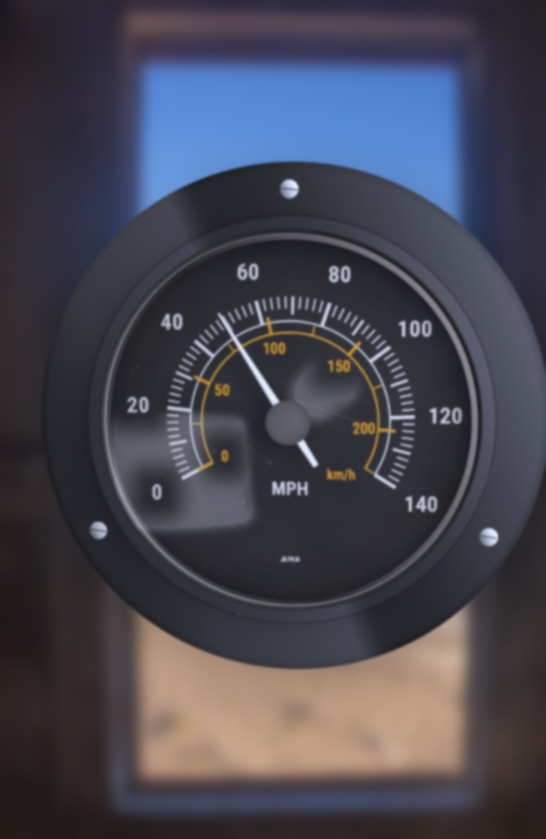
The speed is 50 mph
